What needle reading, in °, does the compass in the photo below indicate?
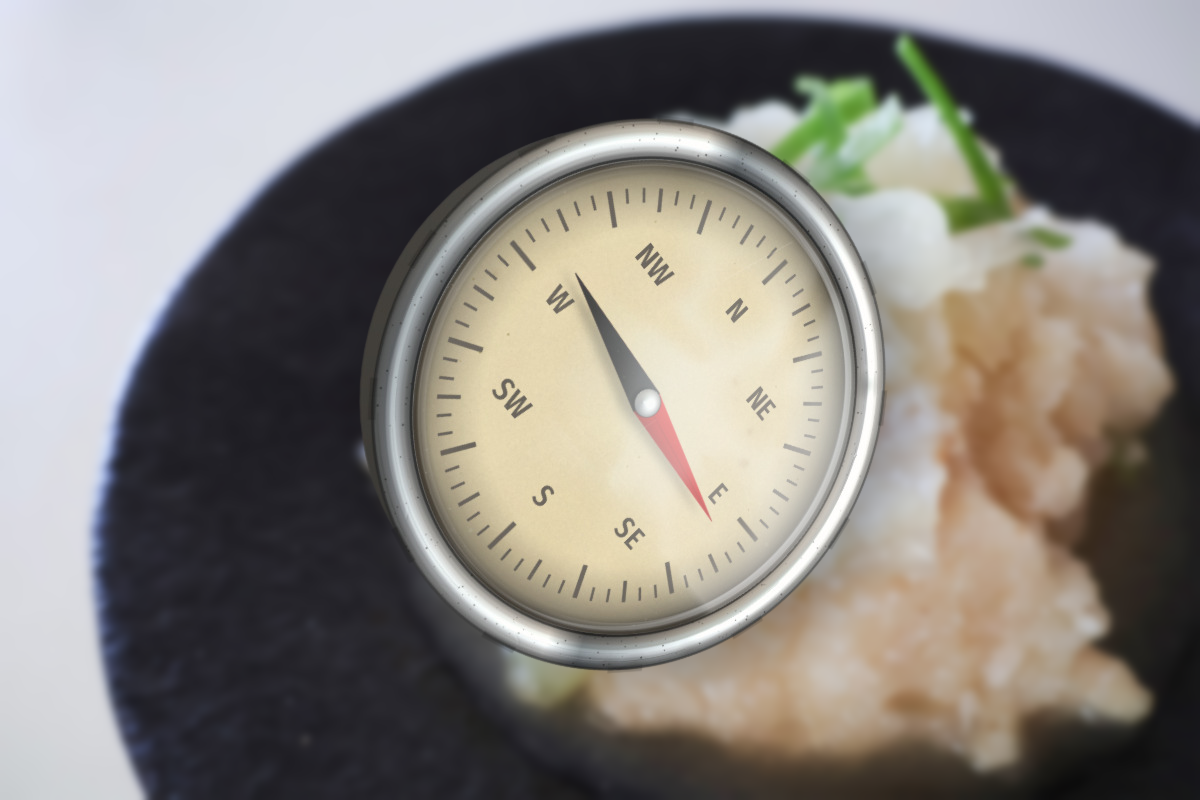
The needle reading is 100 °
